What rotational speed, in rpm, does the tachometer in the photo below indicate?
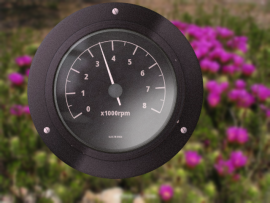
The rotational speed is 3500 rpm
